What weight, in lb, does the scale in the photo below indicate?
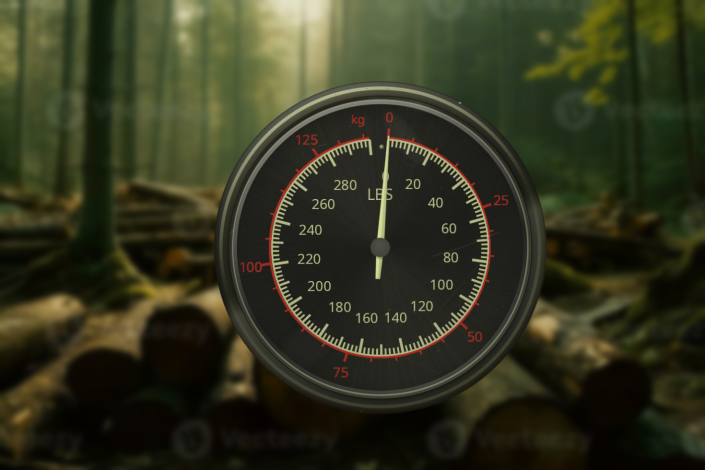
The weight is 0 lb
